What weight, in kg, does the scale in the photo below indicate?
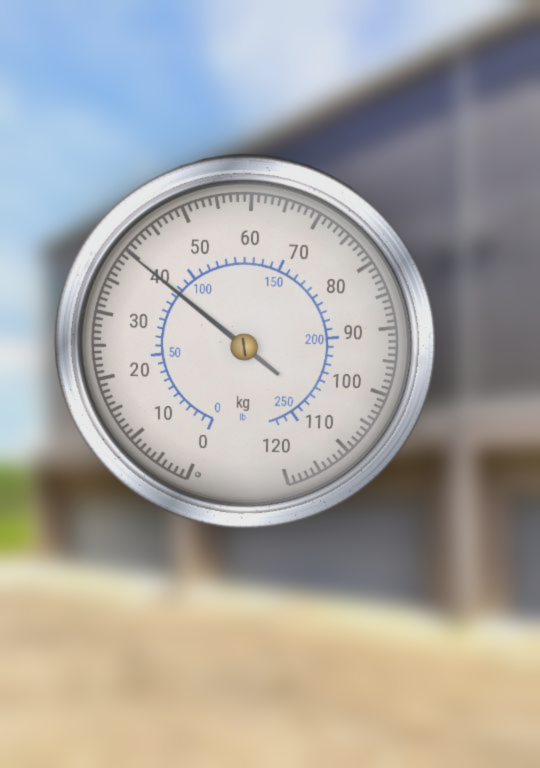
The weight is 40 kg
